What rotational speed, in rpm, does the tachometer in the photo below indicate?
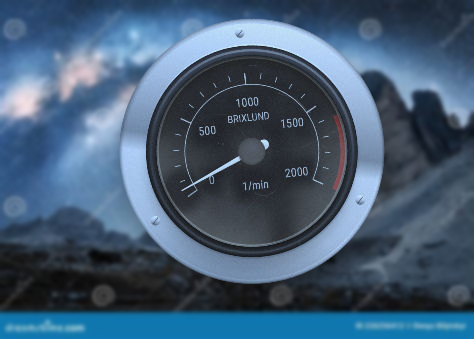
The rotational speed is 50 rpm
